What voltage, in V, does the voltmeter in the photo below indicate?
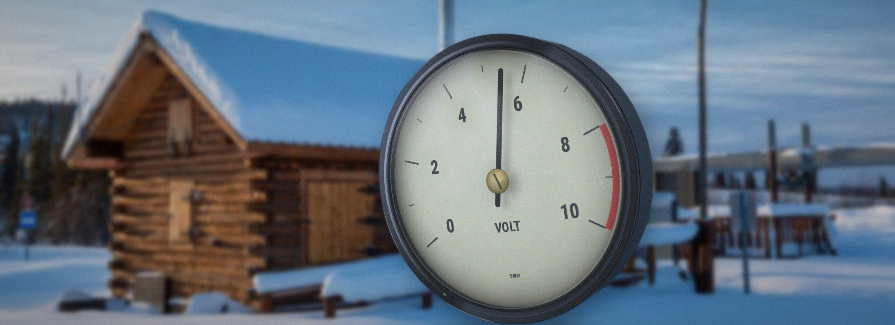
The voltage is 5.5 V
